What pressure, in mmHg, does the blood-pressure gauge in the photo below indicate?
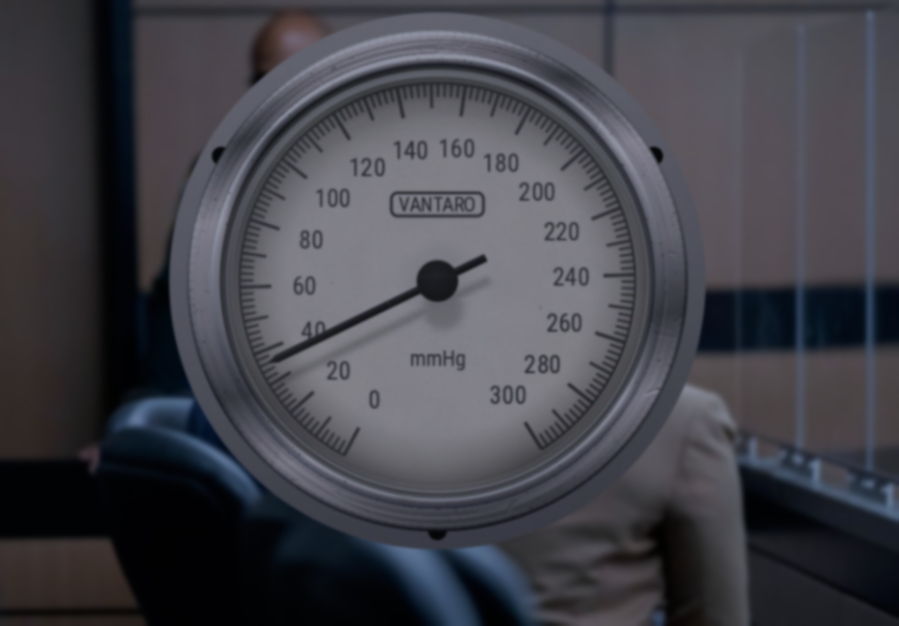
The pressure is 36 mmHg
